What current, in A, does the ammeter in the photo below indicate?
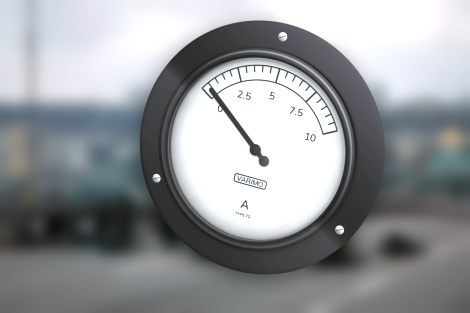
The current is 0.5 A
